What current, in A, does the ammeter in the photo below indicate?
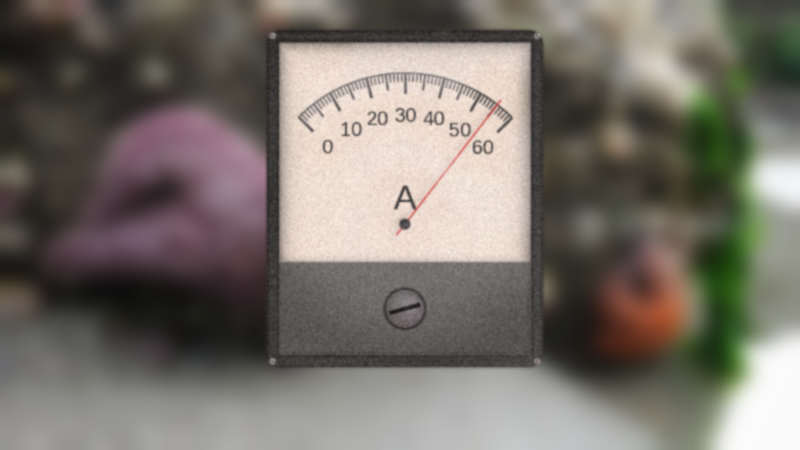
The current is 55 A
